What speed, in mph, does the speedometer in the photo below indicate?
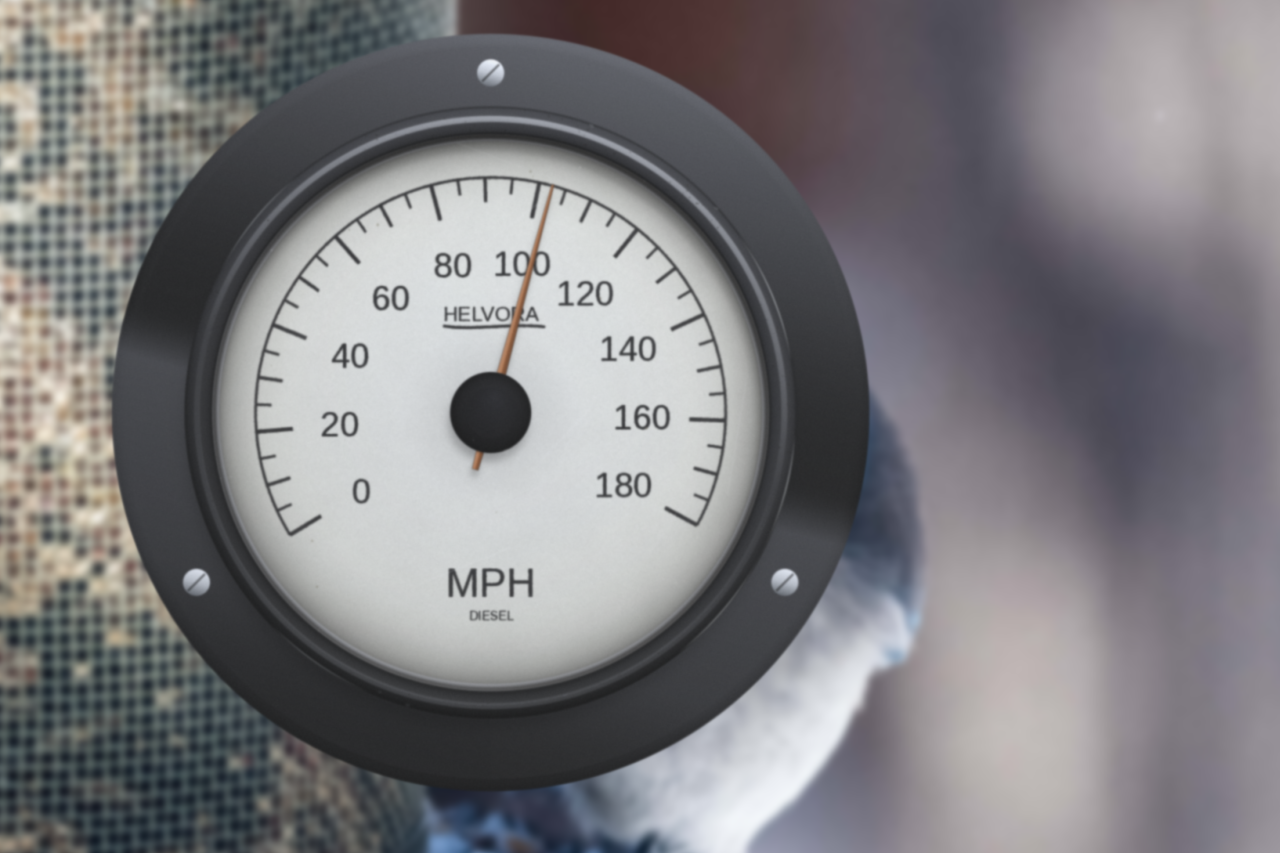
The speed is 102.5 mph
